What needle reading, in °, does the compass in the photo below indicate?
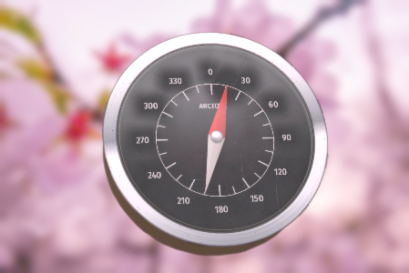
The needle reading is 15 °
